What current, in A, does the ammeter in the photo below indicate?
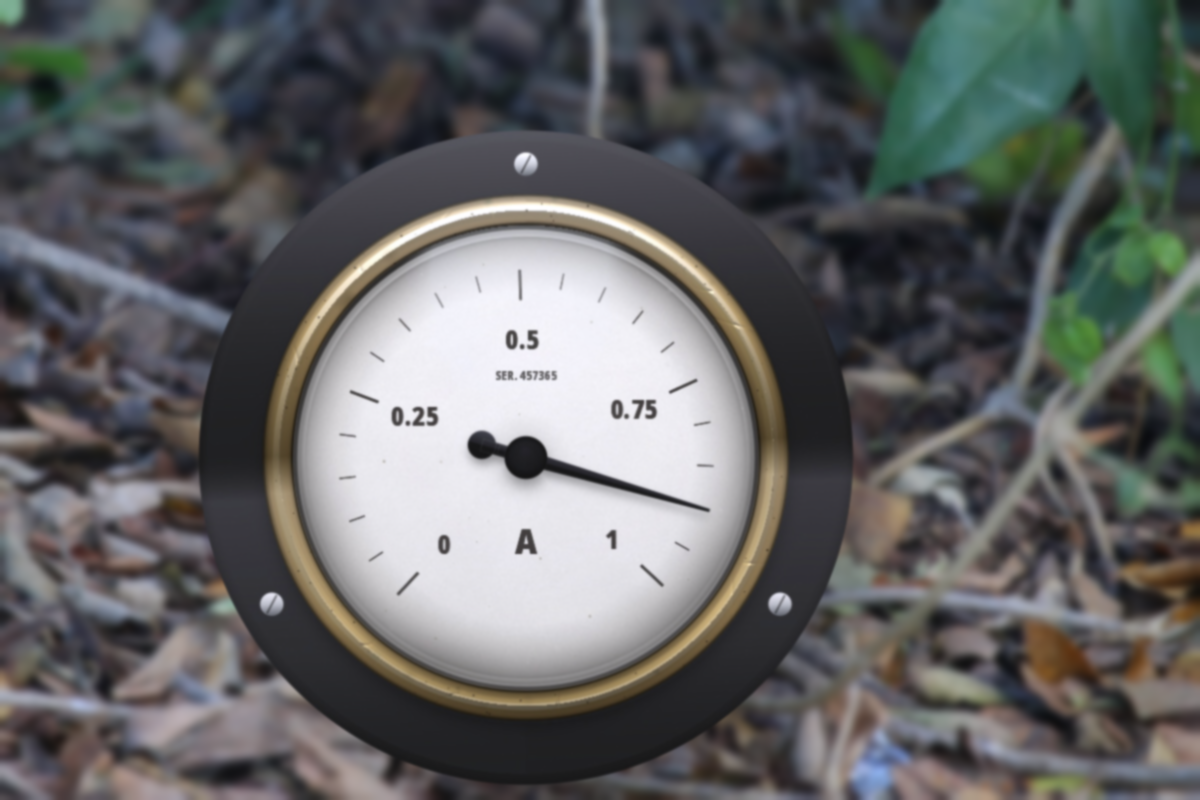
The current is 0.9 A
